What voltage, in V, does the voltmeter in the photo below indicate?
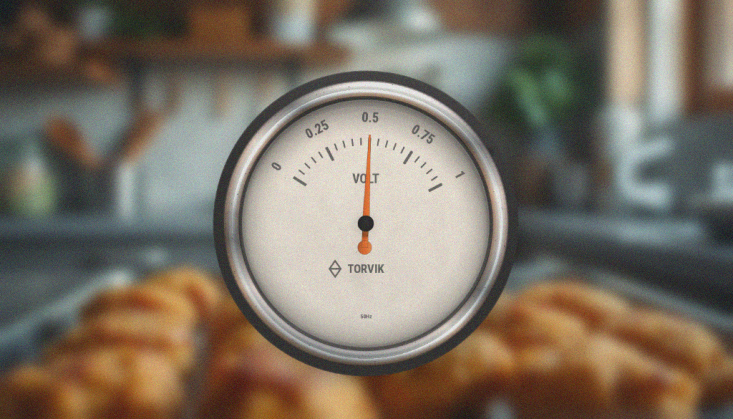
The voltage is 0.5 V
